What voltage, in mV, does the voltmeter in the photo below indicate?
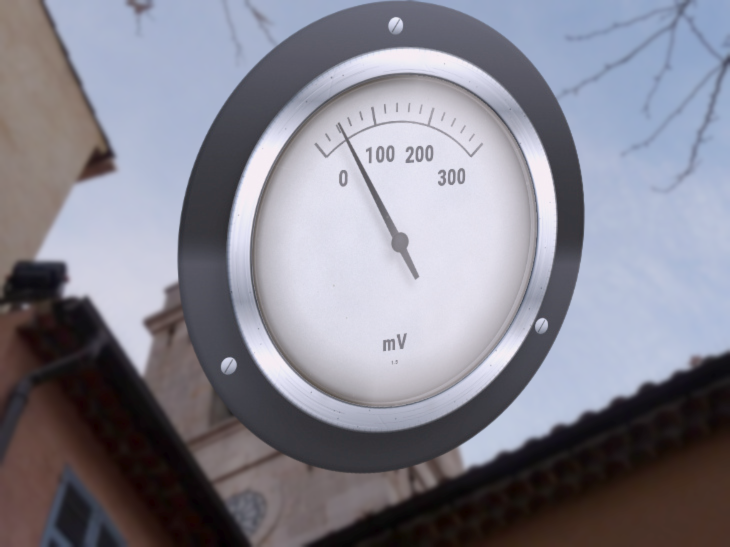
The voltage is 40 mV
